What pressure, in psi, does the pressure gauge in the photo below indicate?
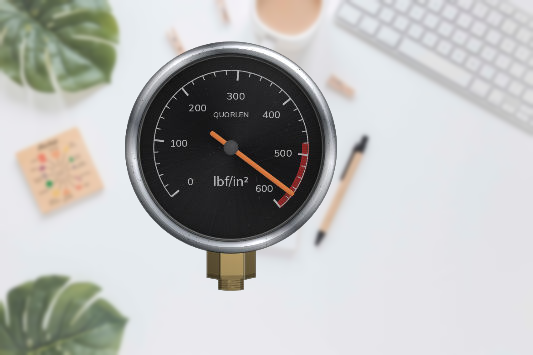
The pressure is 570 psi
